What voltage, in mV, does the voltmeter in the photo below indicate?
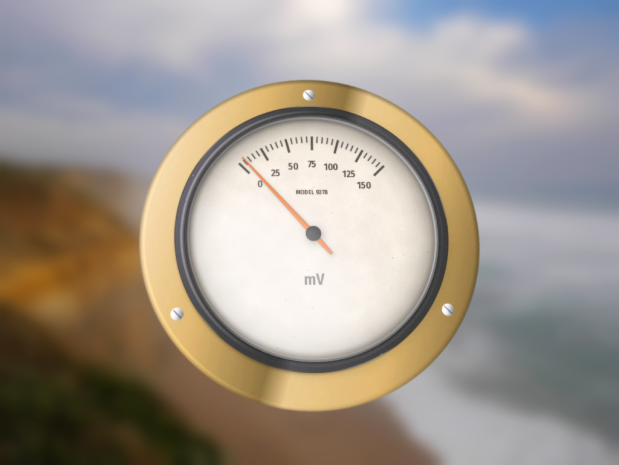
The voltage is 5 mV
